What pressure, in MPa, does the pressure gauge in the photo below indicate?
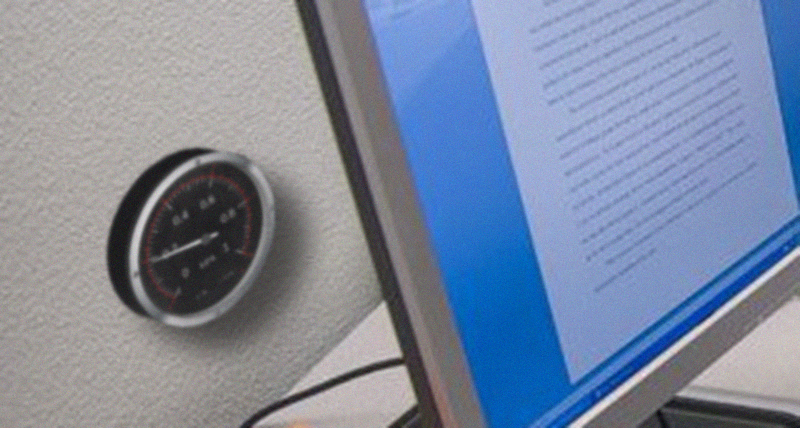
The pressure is 0.2 MPa
